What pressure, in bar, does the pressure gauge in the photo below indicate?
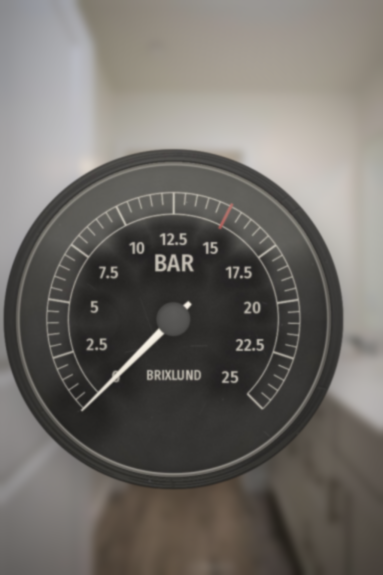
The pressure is 0 bar
